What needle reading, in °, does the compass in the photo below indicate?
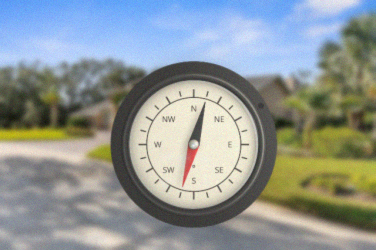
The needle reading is 195 °
